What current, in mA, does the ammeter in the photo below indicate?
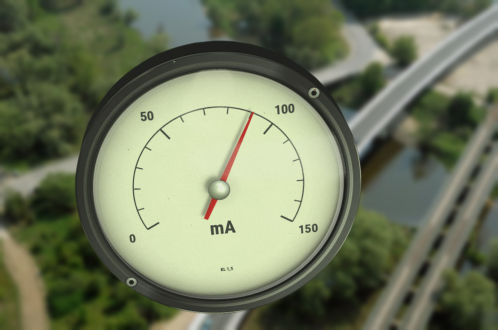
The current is 90 mA
